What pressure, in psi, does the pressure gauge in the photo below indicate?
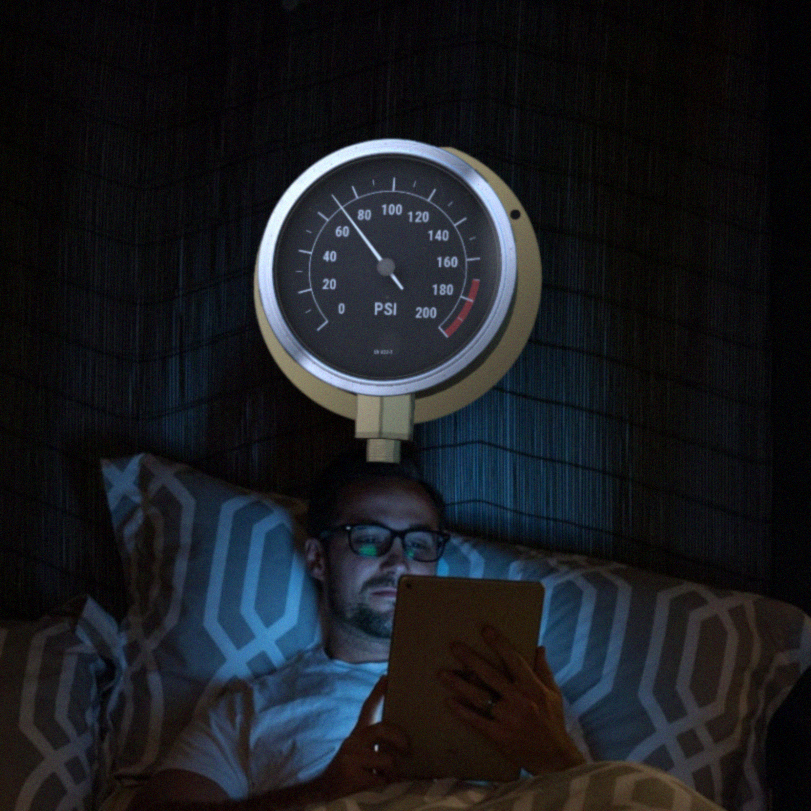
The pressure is 70 psi
